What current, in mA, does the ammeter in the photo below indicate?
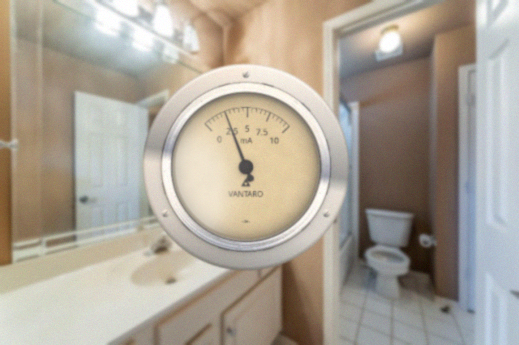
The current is 2.5 mA
